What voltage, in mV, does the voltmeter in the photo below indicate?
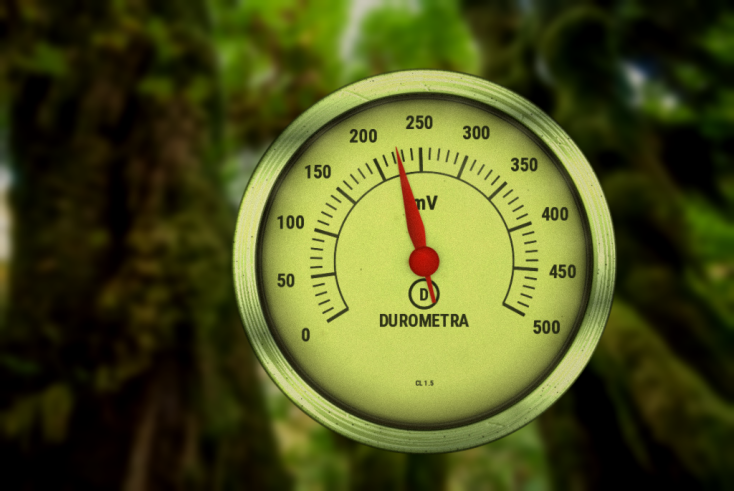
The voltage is 225 mV
